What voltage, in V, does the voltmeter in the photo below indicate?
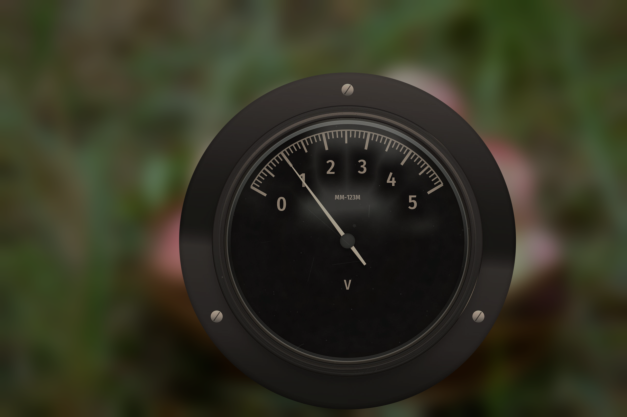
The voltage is 1 V
